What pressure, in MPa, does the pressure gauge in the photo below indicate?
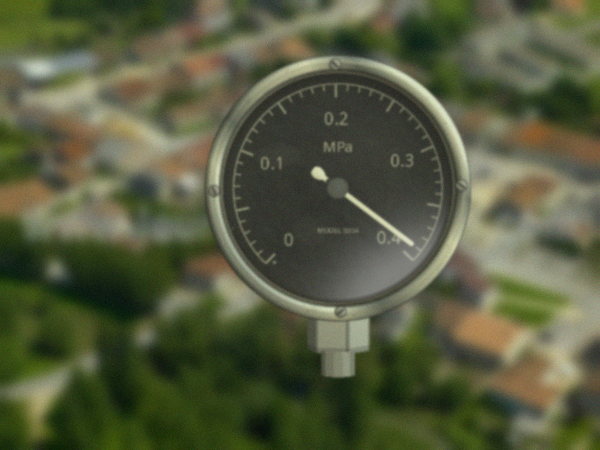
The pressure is 0.39 MPa
